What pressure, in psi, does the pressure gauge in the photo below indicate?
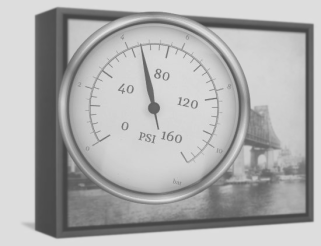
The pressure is 65 psi
